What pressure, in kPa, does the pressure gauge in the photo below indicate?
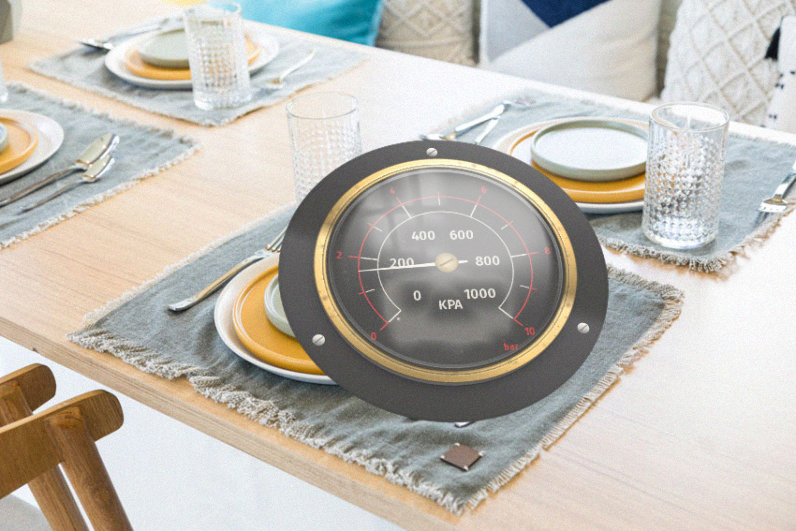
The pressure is 150 kPa
